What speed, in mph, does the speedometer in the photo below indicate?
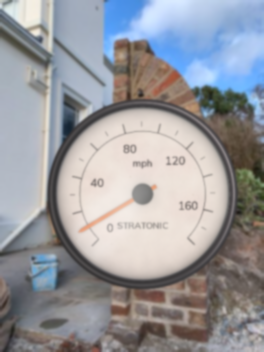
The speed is 10 mph
